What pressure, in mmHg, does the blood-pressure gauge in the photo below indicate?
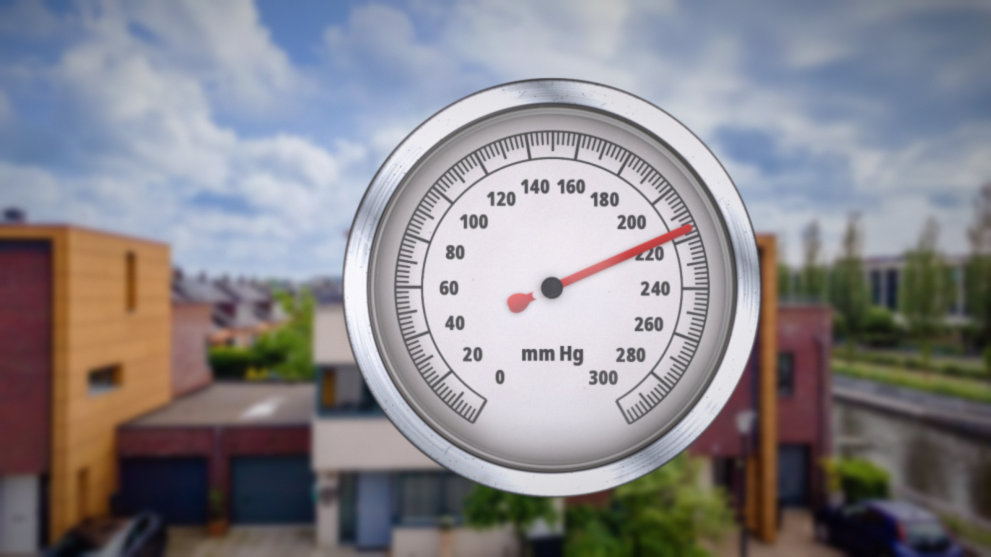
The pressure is 216 mmHg
